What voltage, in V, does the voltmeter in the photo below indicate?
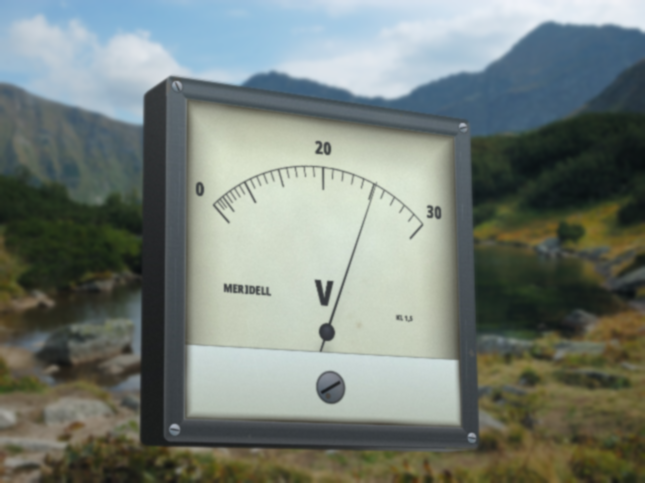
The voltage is 25 V
